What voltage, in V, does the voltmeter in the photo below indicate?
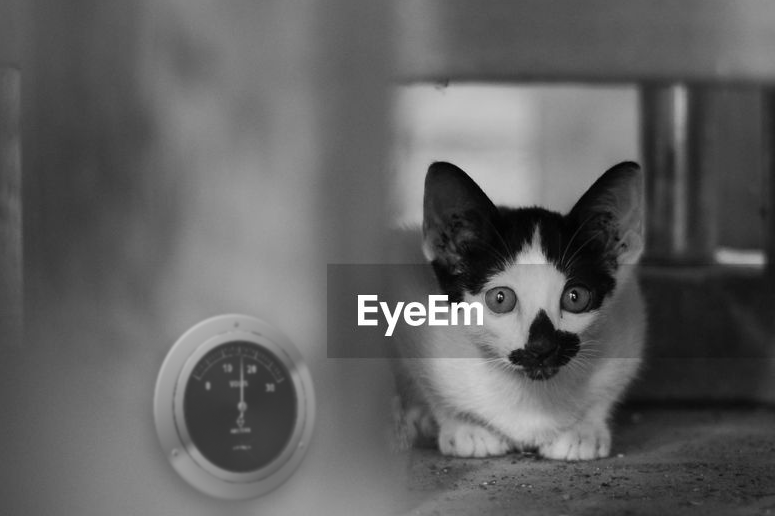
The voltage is 15 V
